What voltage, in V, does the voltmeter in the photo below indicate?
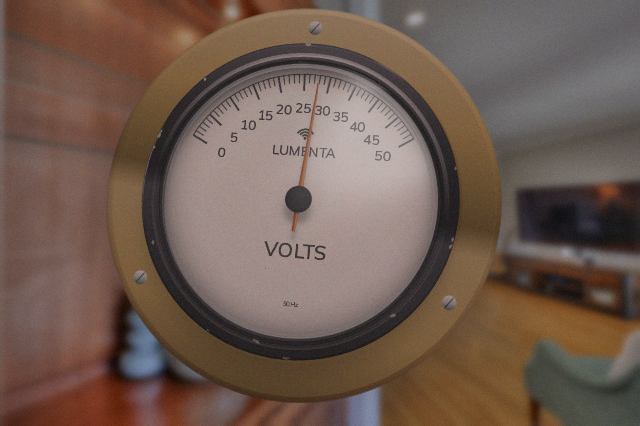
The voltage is 28 V
